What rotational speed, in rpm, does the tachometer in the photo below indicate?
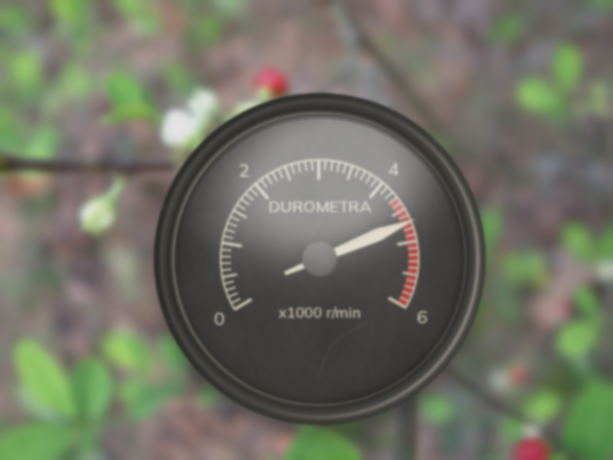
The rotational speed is 4700 rpm
